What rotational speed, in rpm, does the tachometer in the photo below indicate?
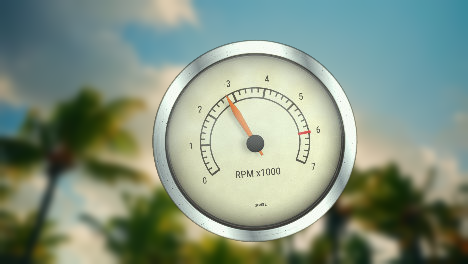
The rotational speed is 2800 rpm
